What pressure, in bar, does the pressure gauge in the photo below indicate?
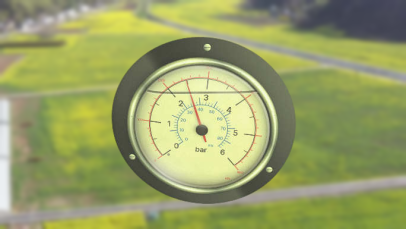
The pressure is 2.5 bar
